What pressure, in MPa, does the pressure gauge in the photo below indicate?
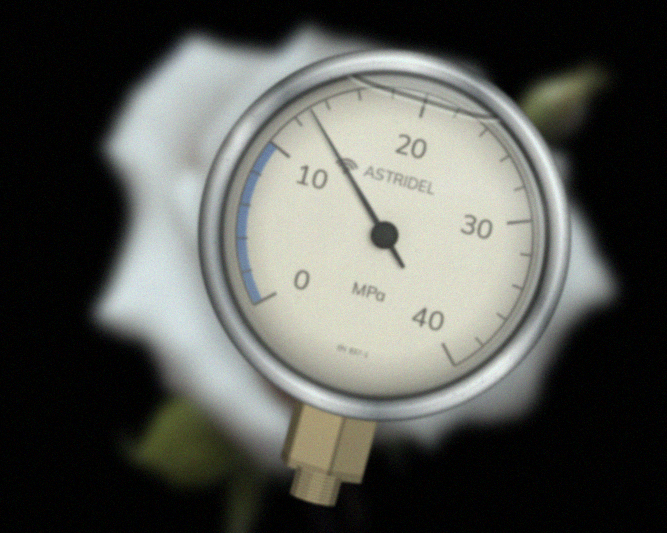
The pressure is 13 MPa
